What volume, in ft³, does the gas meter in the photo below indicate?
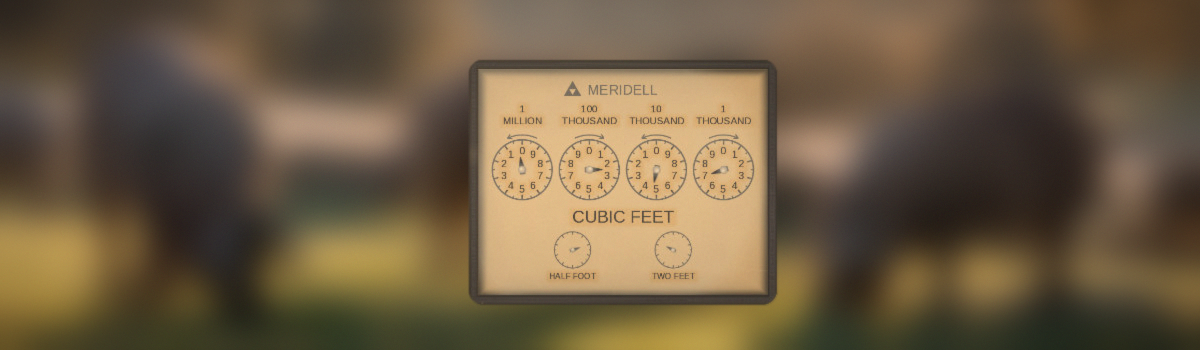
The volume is 24700 ft³
